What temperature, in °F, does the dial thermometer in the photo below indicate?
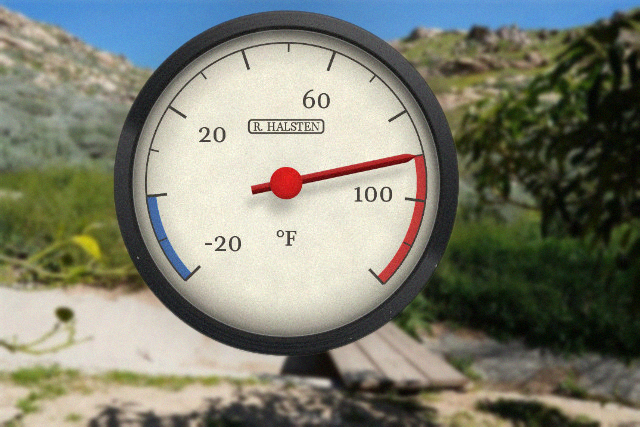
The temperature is 90 °F
